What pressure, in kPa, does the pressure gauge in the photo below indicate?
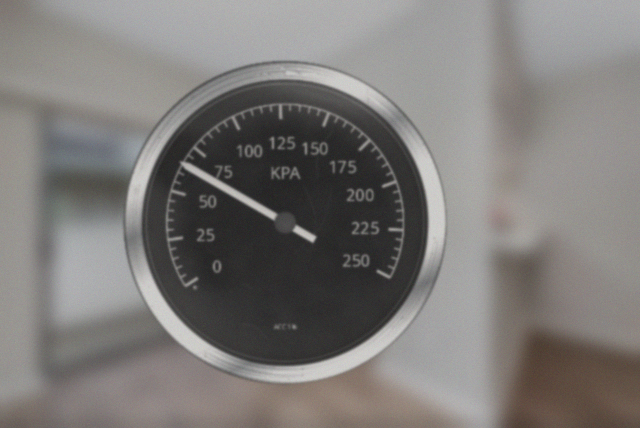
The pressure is 65 kPa
